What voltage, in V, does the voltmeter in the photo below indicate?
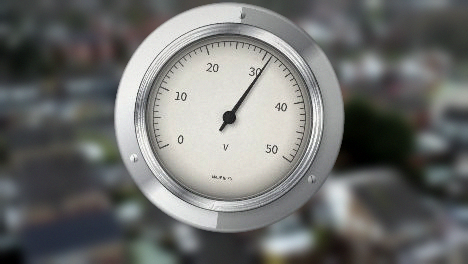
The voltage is 31 V
